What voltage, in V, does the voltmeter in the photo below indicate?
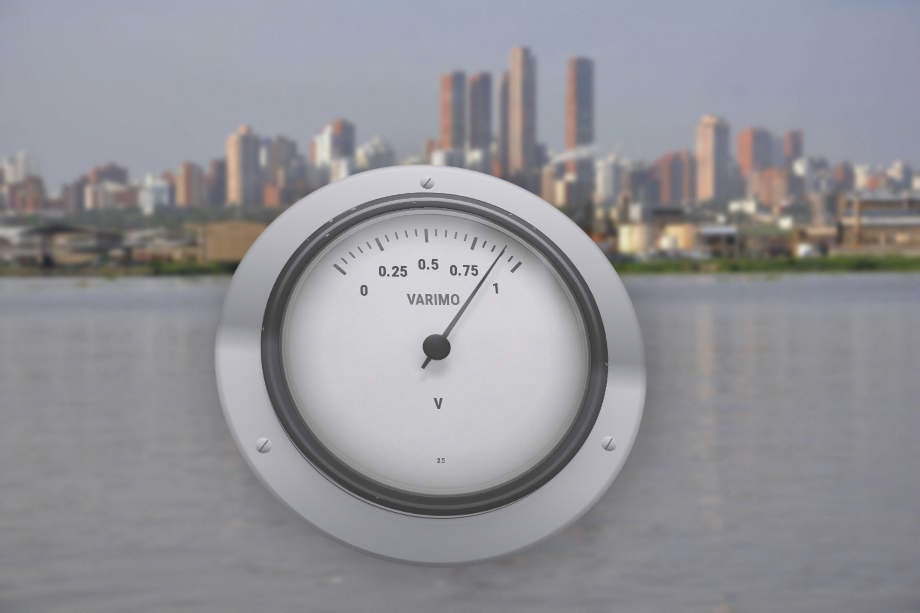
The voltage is 0.9 V
